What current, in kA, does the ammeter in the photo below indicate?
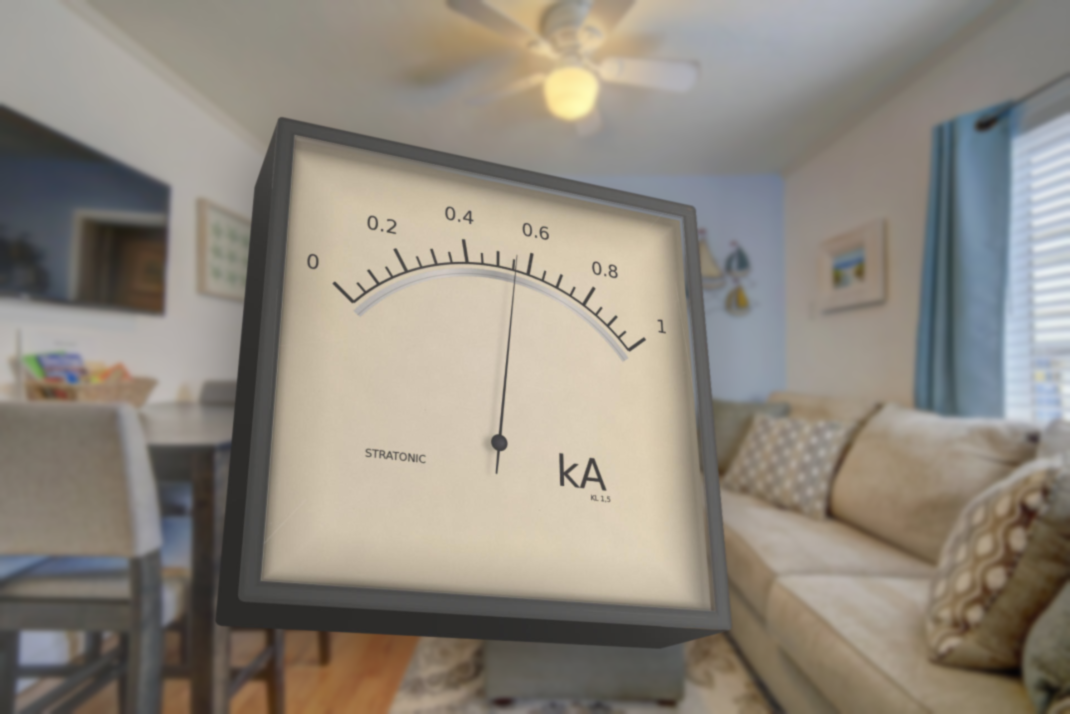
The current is 0.55 kA
